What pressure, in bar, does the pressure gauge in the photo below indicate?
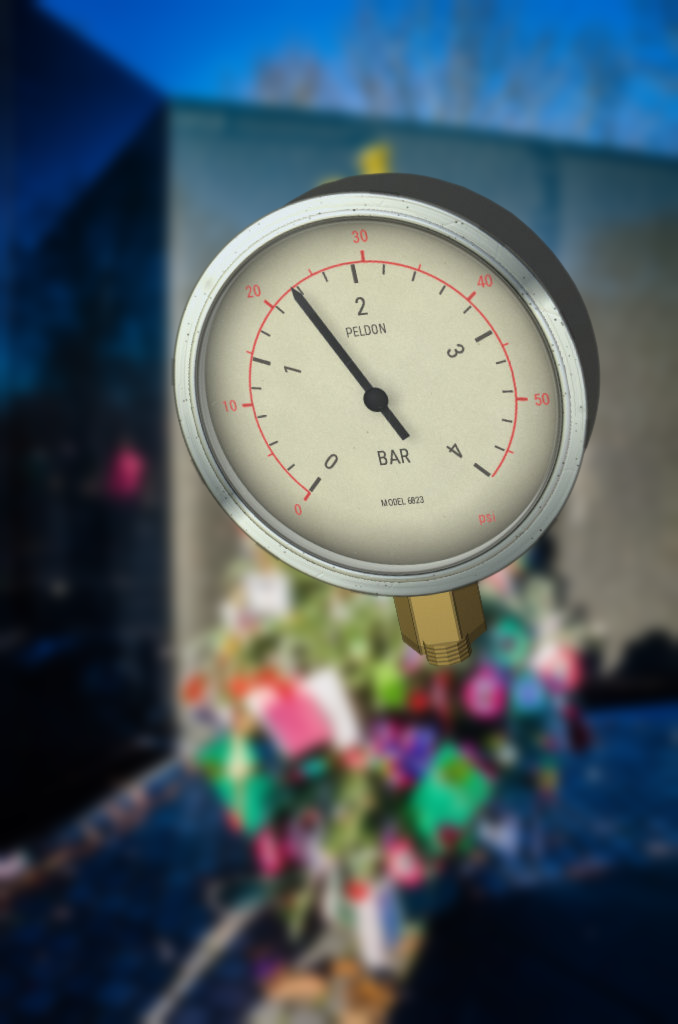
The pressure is 1.6 bar
